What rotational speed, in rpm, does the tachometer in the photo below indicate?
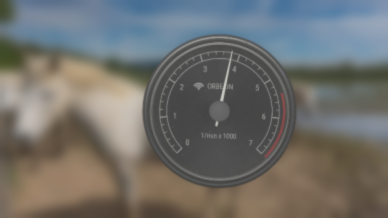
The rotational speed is 3800 rpm
